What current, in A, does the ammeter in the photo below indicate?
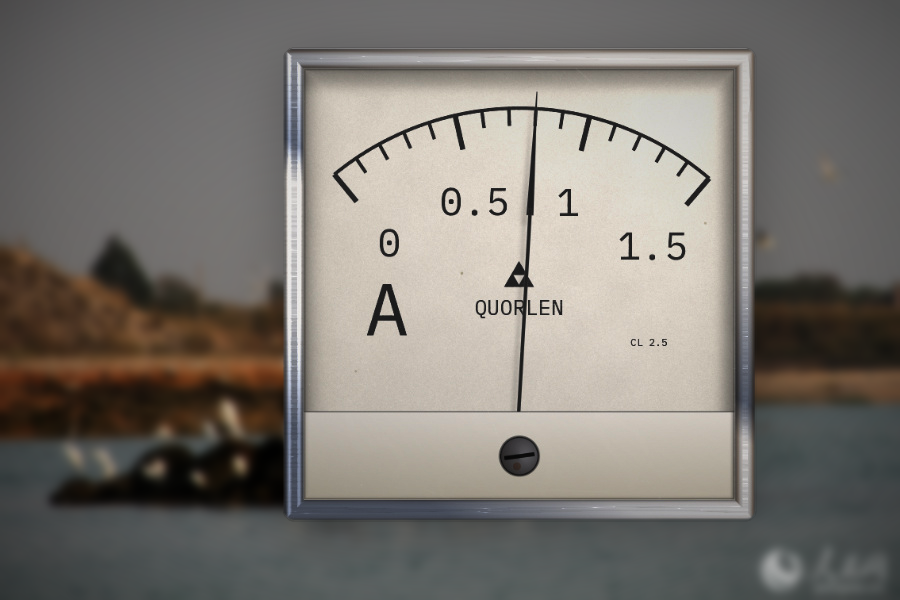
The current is 0.8 A
